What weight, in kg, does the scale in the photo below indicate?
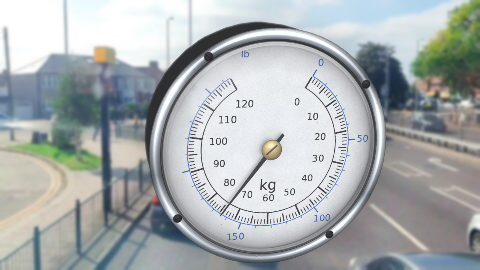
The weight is 75 kg
